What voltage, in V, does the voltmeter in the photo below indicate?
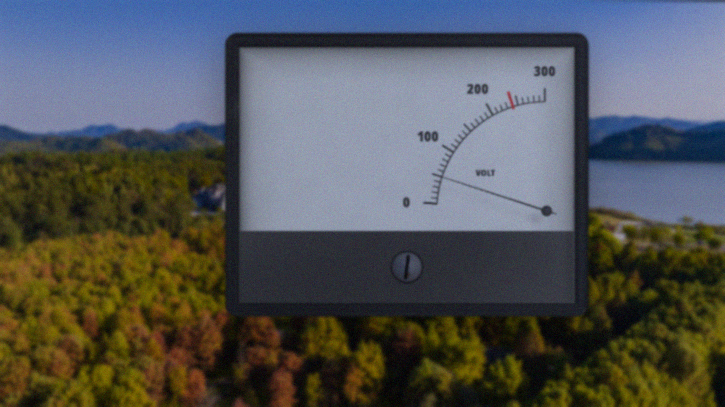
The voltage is 50 V
